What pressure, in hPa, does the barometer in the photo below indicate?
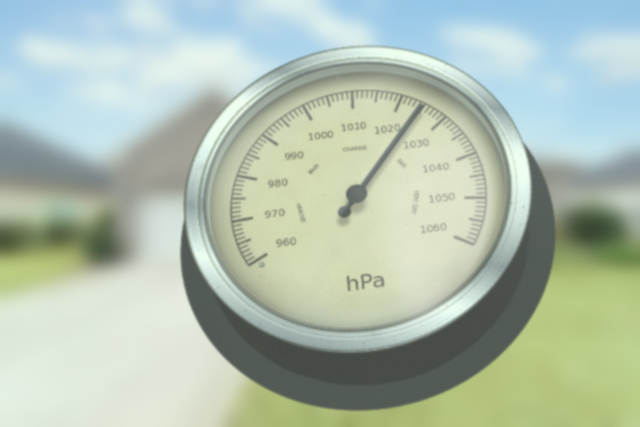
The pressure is 1025 hPa
